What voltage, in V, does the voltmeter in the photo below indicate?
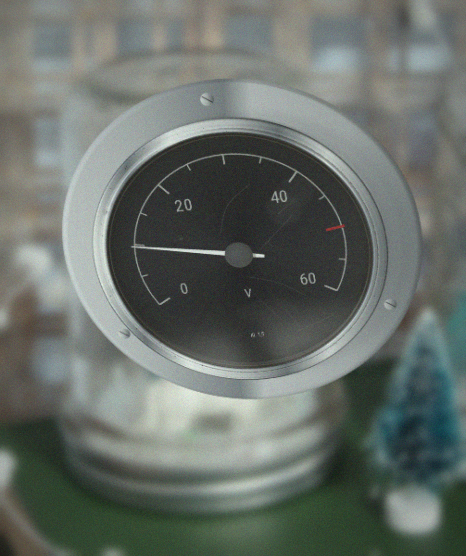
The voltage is 10 V
